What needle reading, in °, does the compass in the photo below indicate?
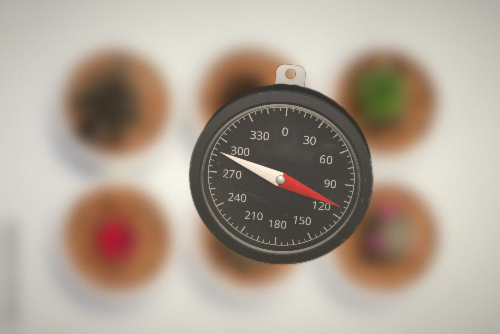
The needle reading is 110 °
